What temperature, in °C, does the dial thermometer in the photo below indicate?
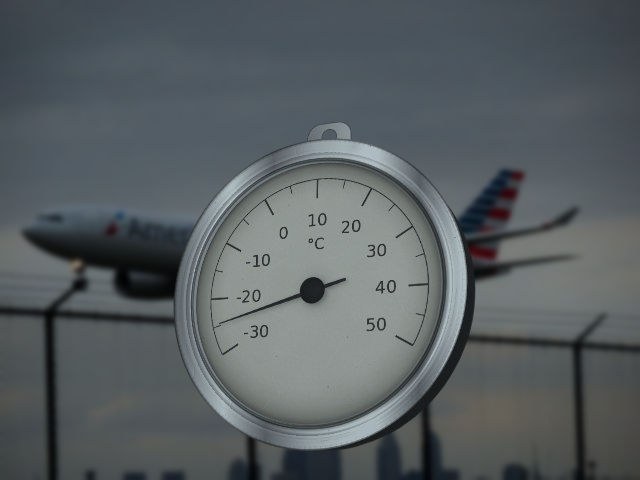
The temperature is -25 °C
